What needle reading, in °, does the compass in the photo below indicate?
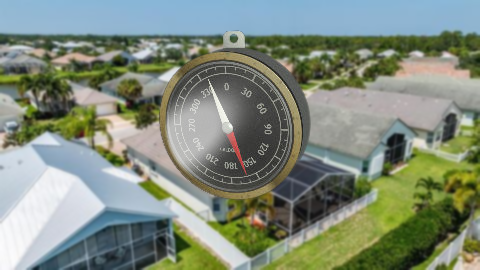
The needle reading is 160 °
